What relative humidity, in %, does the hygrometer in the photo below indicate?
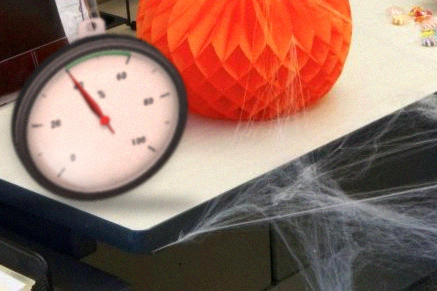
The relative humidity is 40 %
